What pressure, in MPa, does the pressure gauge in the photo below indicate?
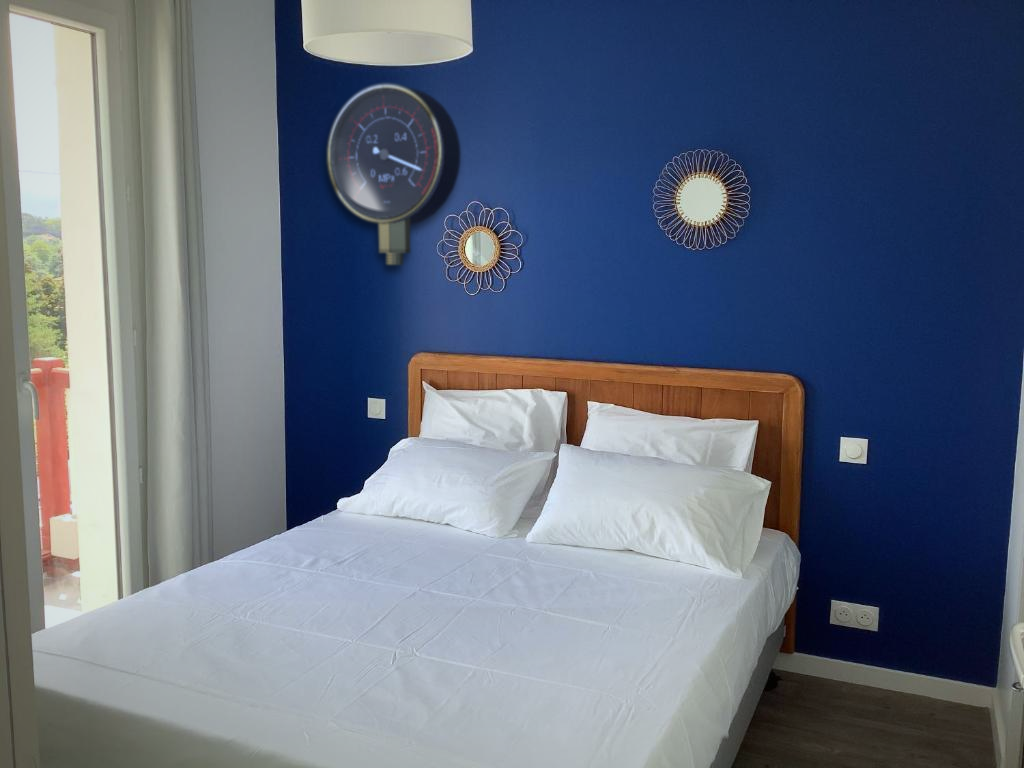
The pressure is 0.55 MPa
